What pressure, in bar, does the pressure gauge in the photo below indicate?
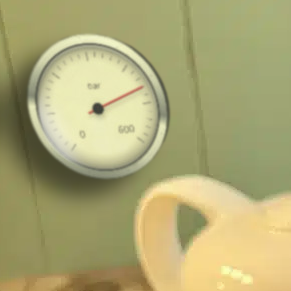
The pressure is 460 bar
